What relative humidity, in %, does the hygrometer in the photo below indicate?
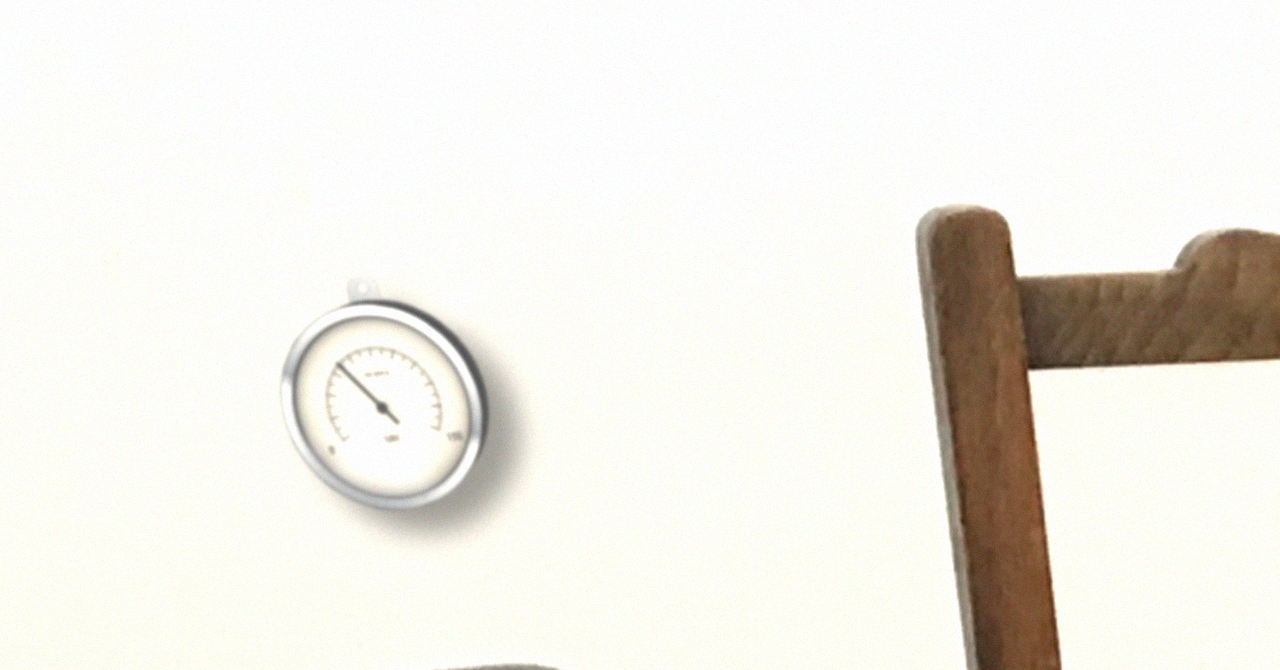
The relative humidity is 35 %
